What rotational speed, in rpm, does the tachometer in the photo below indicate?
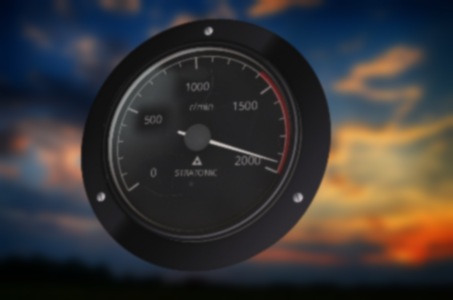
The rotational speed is 1950 rpm
